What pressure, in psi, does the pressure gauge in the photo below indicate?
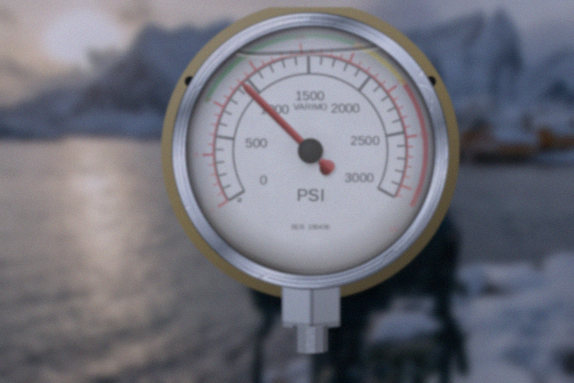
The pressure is 950 psi
